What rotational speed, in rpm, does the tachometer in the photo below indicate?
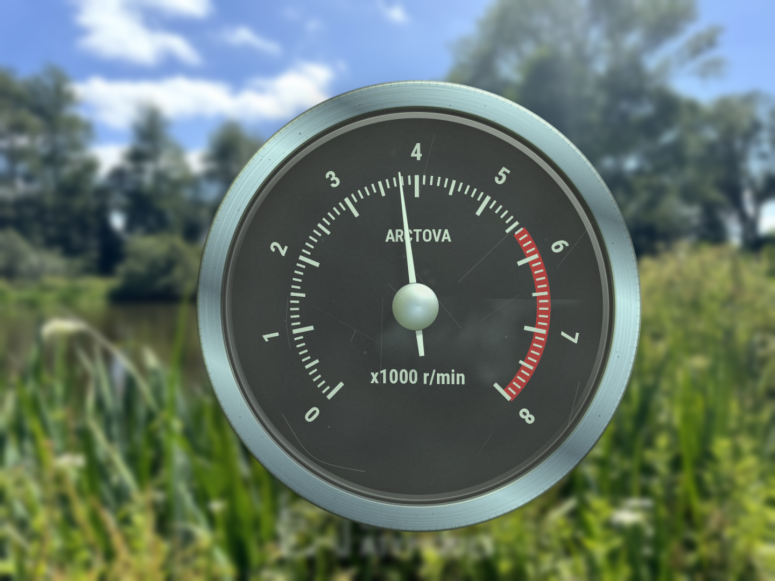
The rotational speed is 3800 rpm
